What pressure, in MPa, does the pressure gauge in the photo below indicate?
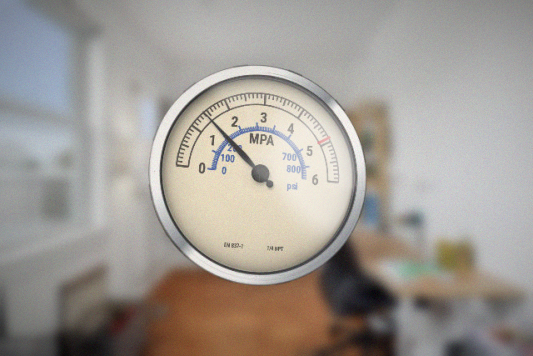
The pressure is 1.4 MPa
